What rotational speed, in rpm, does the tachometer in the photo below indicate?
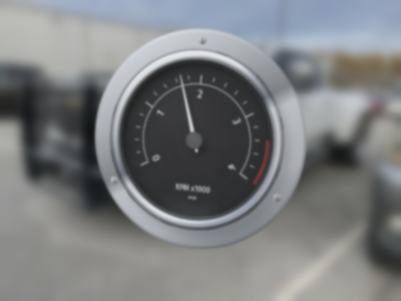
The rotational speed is 1700 rpm
